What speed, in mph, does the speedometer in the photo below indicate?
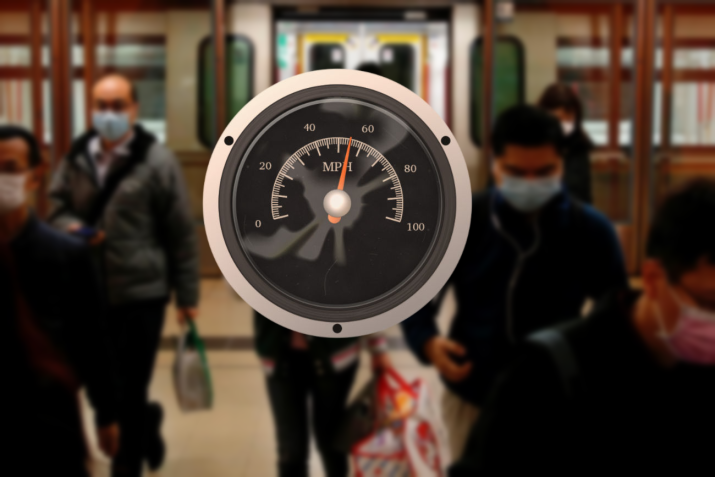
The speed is 55 mph
